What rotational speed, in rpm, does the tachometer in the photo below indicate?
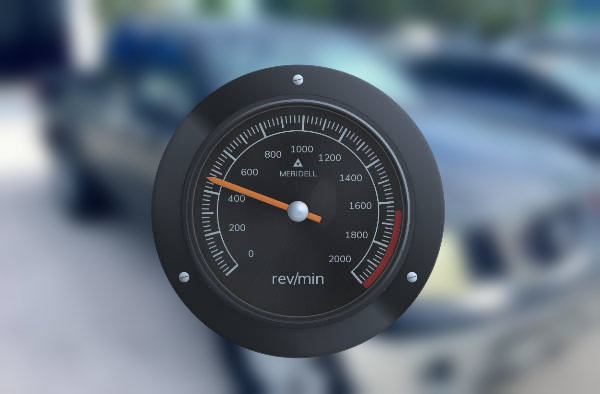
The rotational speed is 460 rpm
